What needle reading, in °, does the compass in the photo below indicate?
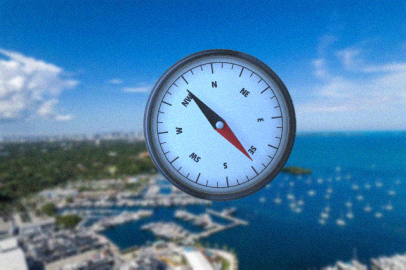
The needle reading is 145 °
